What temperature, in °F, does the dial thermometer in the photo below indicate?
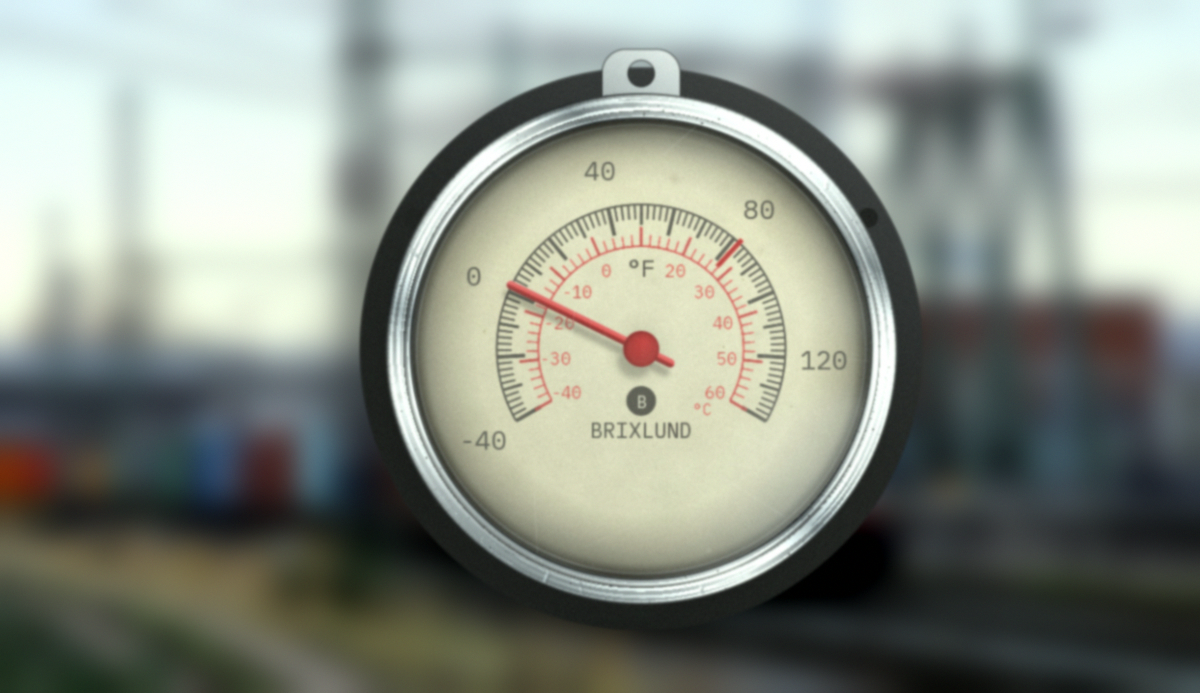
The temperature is 2 °F
